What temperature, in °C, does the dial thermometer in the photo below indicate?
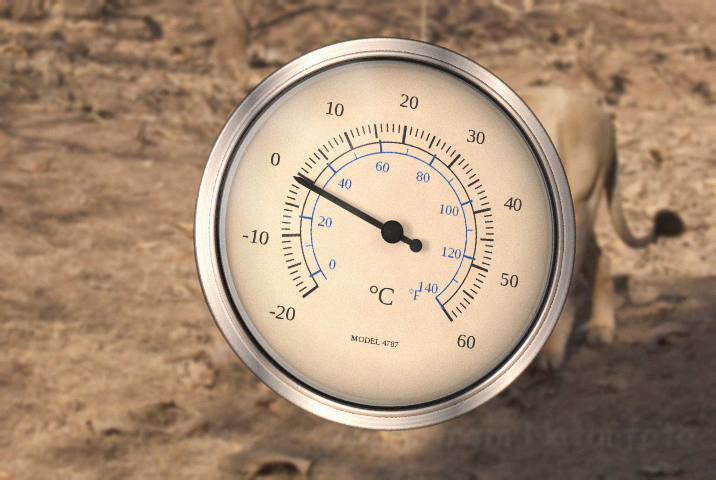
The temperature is -1 °C
